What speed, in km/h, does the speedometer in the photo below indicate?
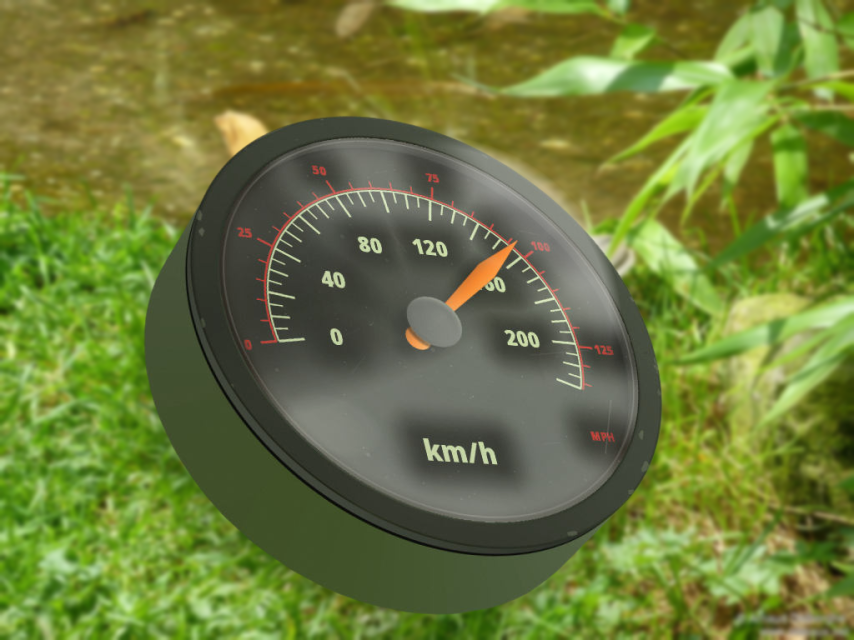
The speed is 155 km/h
